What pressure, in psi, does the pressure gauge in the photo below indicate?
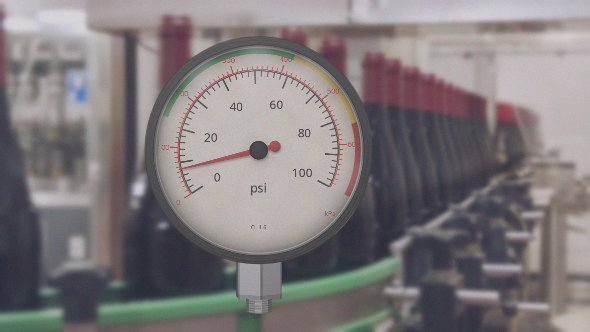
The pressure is 8 psi
